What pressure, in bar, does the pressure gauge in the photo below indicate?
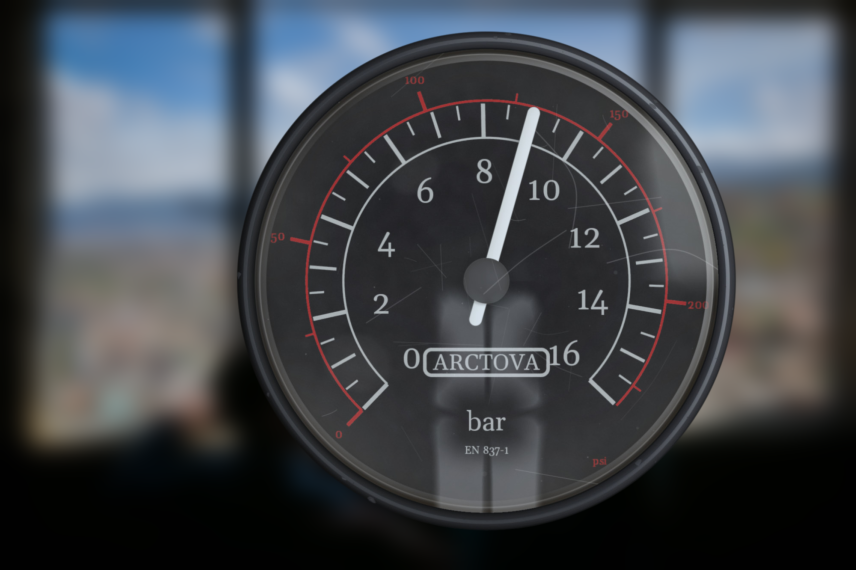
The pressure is 9 bar
